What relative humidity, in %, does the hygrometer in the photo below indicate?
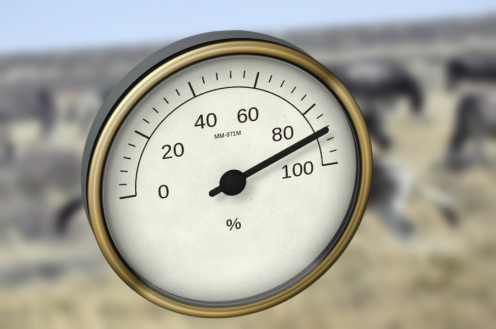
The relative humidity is 88 %
